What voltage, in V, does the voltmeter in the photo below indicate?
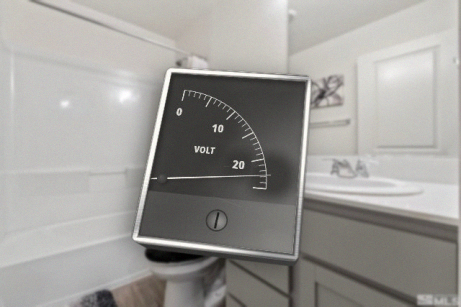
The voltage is 23 V
